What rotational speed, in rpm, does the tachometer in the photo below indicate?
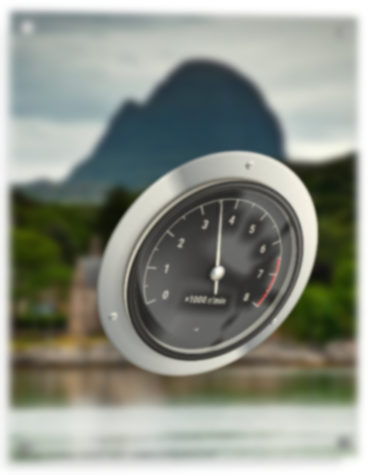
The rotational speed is 3500 rpm
